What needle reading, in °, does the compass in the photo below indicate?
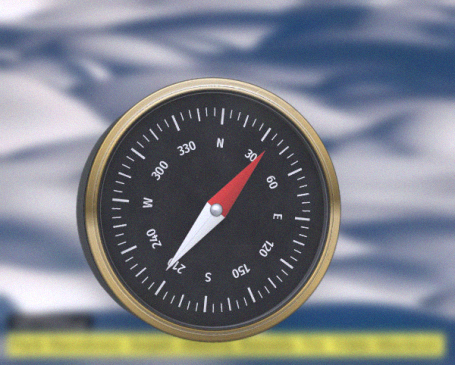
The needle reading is 35 °
